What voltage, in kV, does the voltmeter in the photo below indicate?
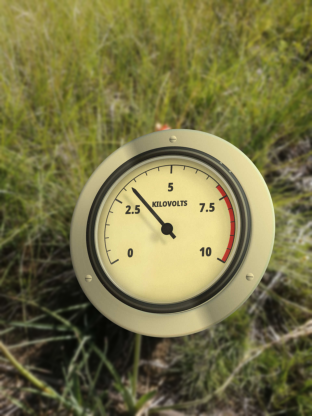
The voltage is 3.25 kV
